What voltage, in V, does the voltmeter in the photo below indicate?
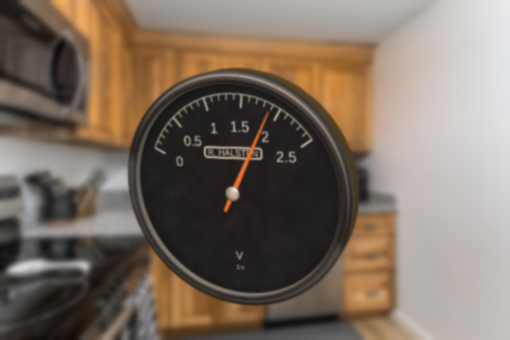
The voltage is 1.9 V
